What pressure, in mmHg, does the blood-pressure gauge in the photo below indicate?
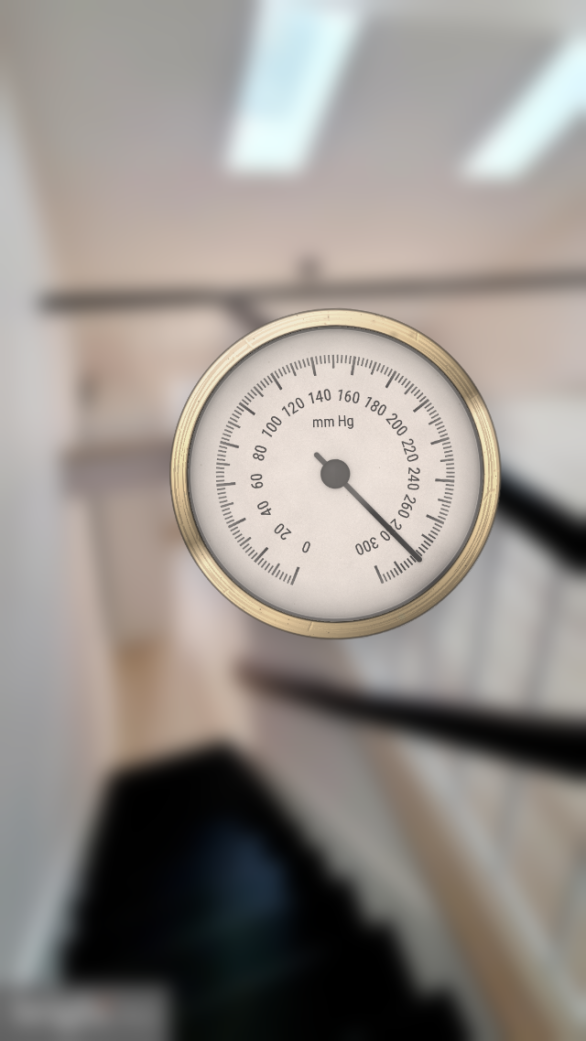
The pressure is 280 mmHg
